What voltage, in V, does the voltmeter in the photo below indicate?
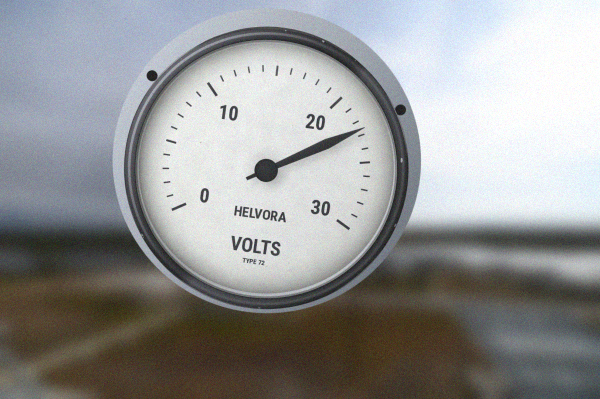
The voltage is 22.5 V
